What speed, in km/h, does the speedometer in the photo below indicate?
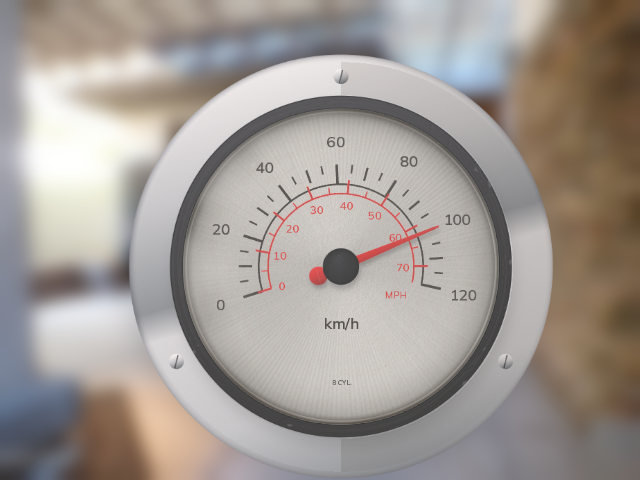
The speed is 100 km/h
